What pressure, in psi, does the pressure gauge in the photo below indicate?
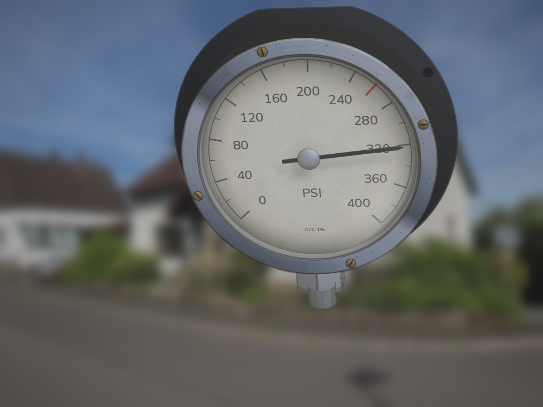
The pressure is 320 psi
